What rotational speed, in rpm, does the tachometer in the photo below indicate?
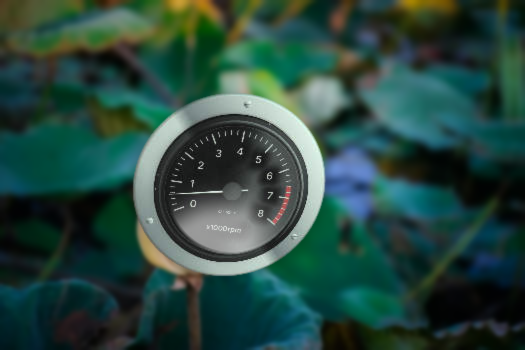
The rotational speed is 600 rpm
